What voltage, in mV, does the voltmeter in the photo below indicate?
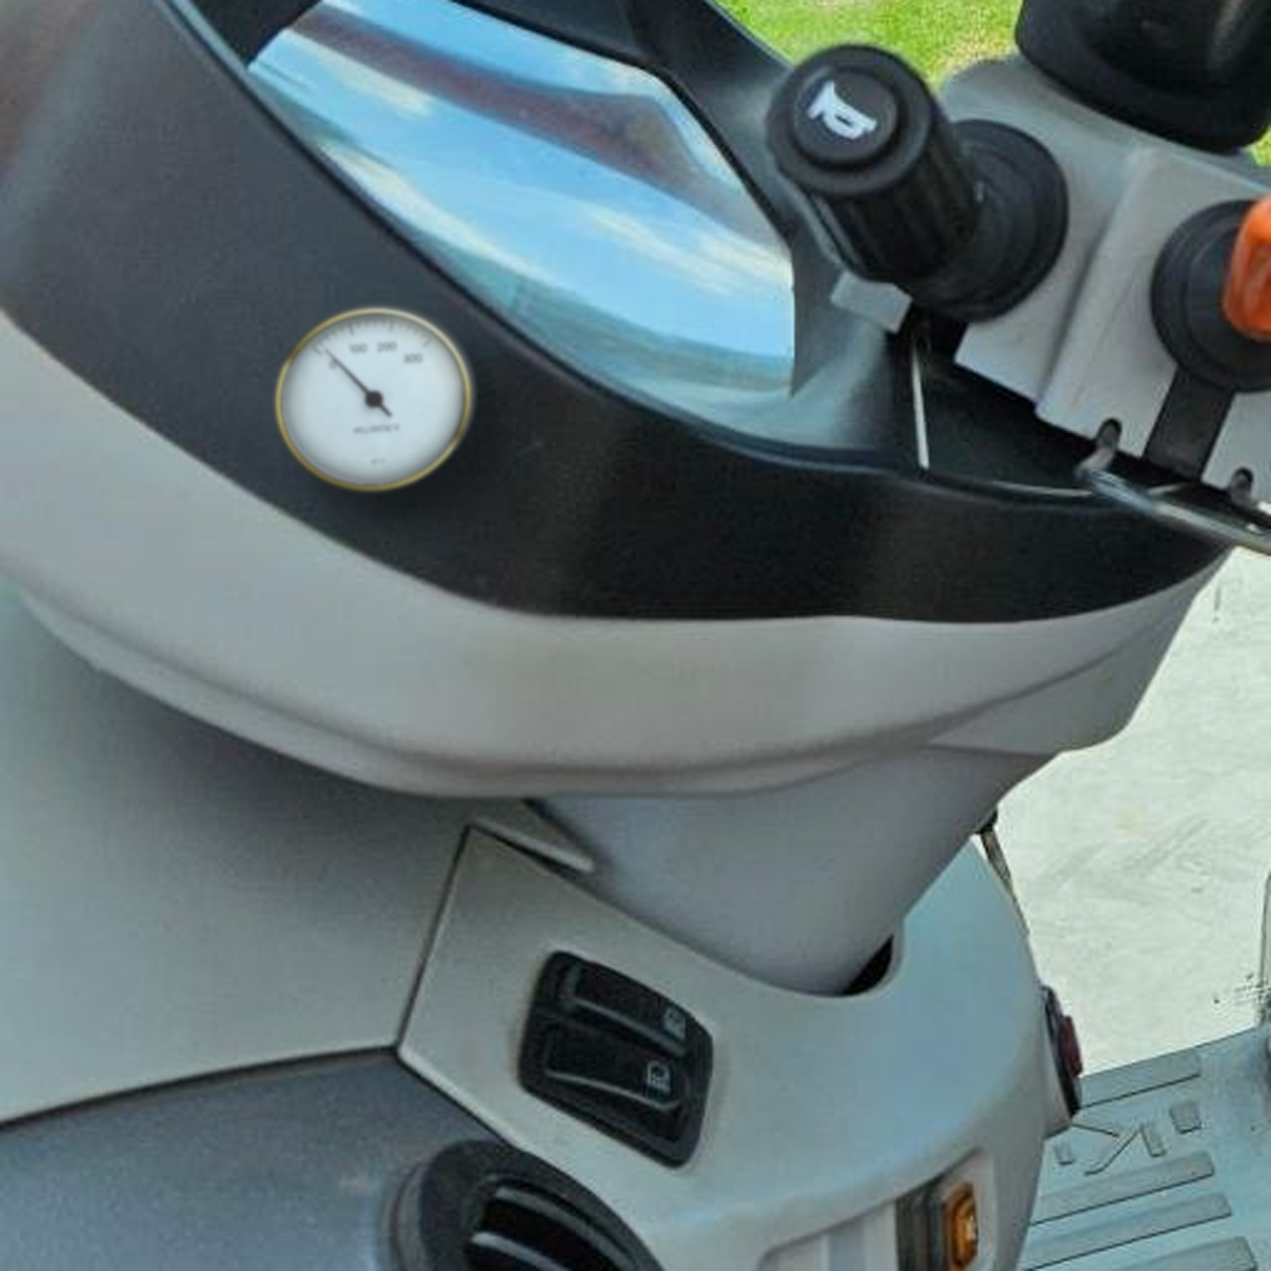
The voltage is 20 mV
